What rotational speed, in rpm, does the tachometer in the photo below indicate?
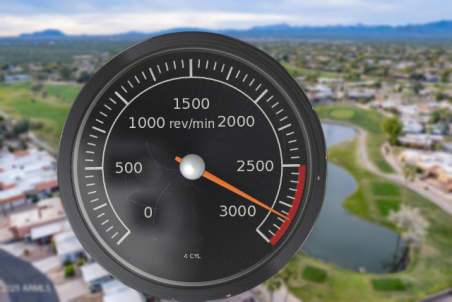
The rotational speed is 2825 rpm
